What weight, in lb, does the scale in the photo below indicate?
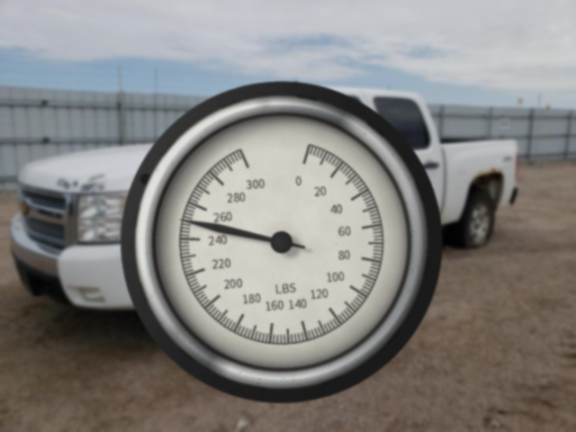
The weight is 250 lb
